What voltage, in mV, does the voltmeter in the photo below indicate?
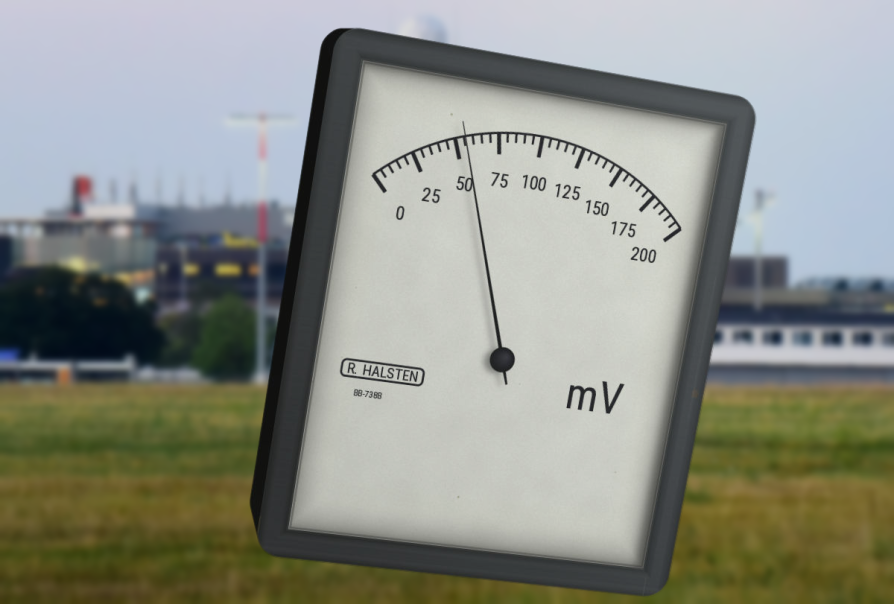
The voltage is 55 mV
